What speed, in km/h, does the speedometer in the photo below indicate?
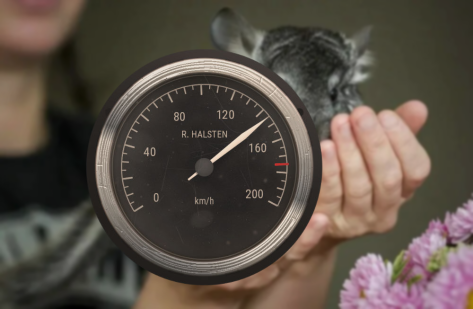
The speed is 145 km/h
